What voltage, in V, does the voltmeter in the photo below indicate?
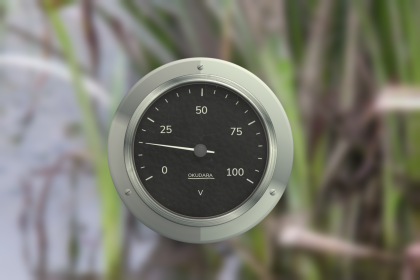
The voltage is 15 V
